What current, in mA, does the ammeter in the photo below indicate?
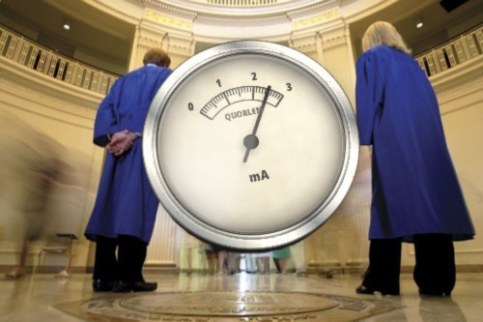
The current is 2.5 mA
